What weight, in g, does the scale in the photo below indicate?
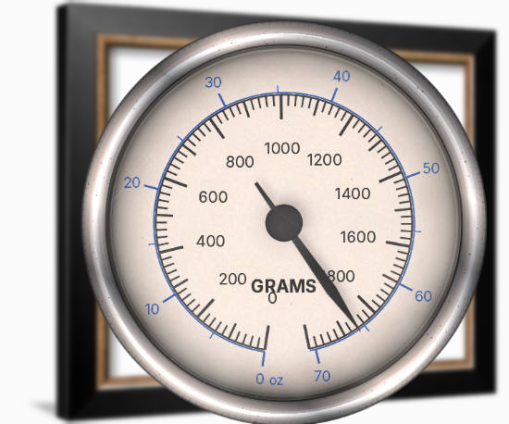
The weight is 1860 g
